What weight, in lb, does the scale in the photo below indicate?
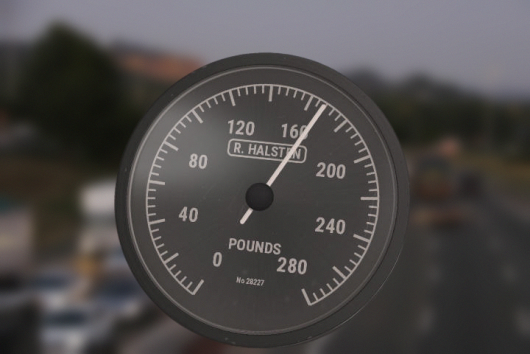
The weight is 168 lb
